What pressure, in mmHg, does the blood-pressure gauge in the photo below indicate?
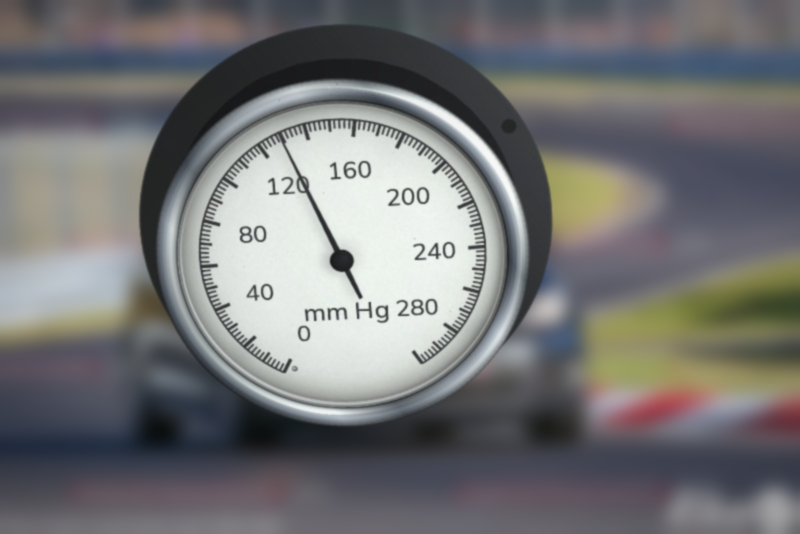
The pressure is 130 mmHg
